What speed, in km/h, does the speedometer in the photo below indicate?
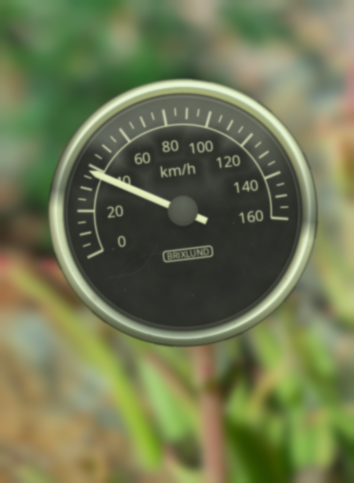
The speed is 37.5 km/h
